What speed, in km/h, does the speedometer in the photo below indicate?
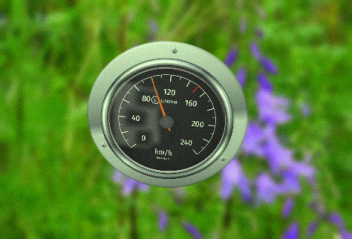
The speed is 100 km/h
